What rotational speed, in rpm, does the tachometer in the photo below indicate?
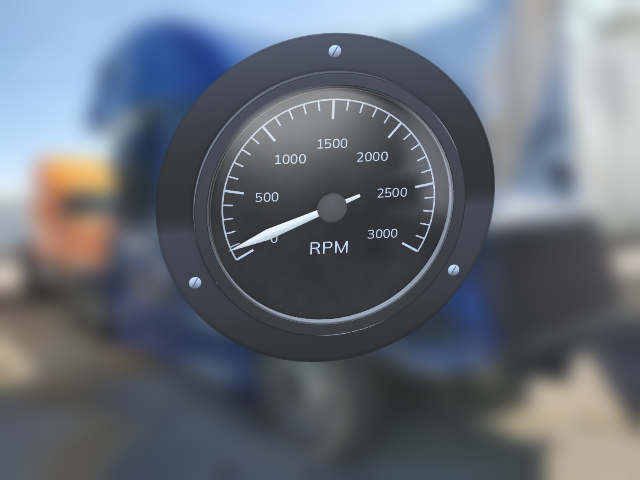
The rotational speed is 100 rpm
